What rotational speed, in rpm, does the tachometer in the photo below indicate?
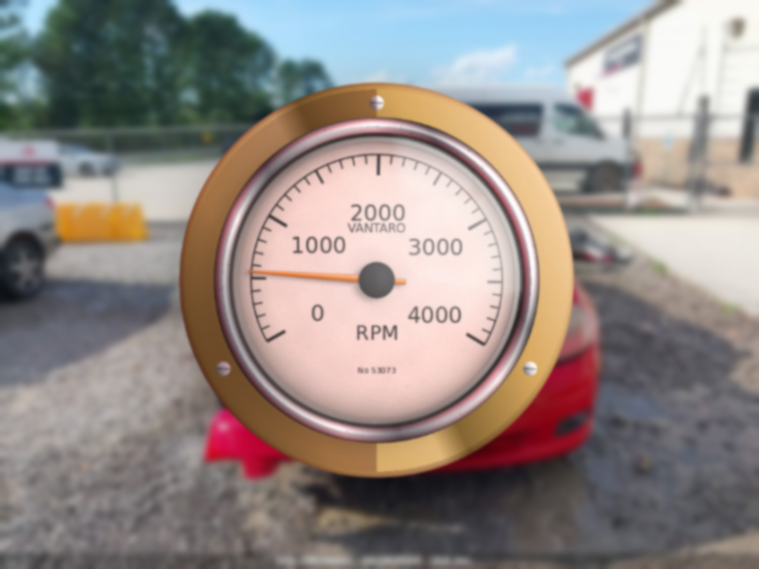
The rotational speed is 550 rpm
